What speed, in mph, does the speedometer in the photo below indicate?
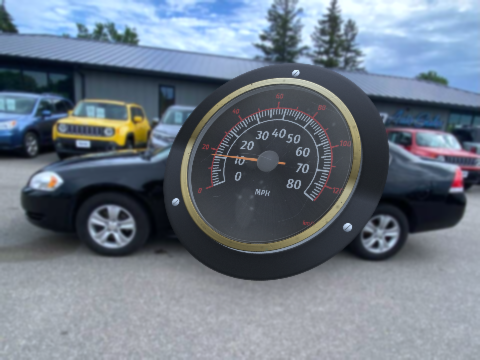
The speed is 10 mph
